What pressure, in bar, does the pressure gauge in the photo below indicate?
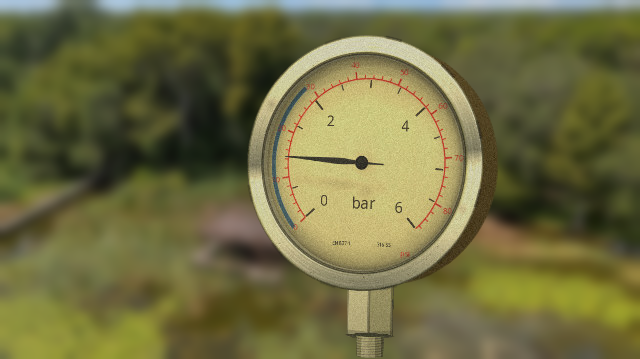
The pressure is 1 bar
